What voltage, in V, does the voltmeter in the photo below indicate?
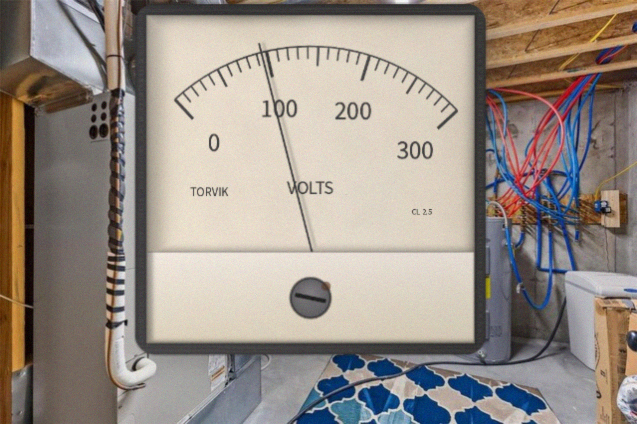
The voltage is 95 V
